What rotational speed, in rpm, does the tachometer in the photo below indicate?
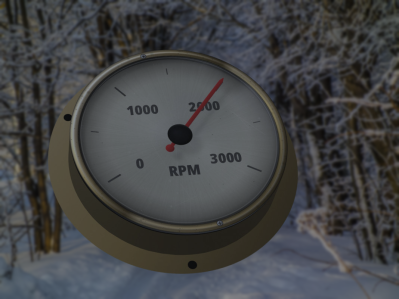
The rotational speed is 2000 rpm
